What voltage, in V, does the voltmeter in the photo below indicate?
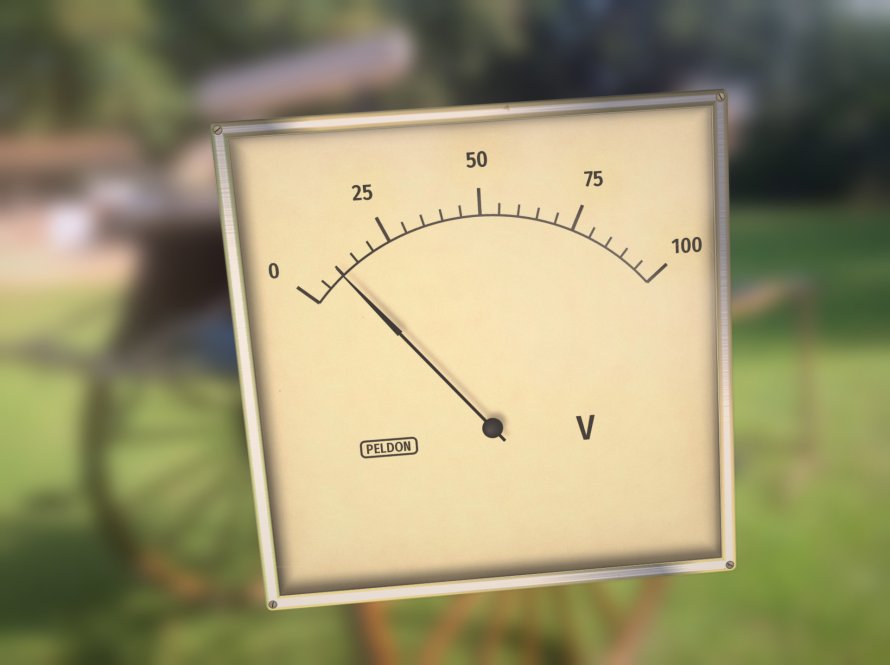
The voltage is 10 V
